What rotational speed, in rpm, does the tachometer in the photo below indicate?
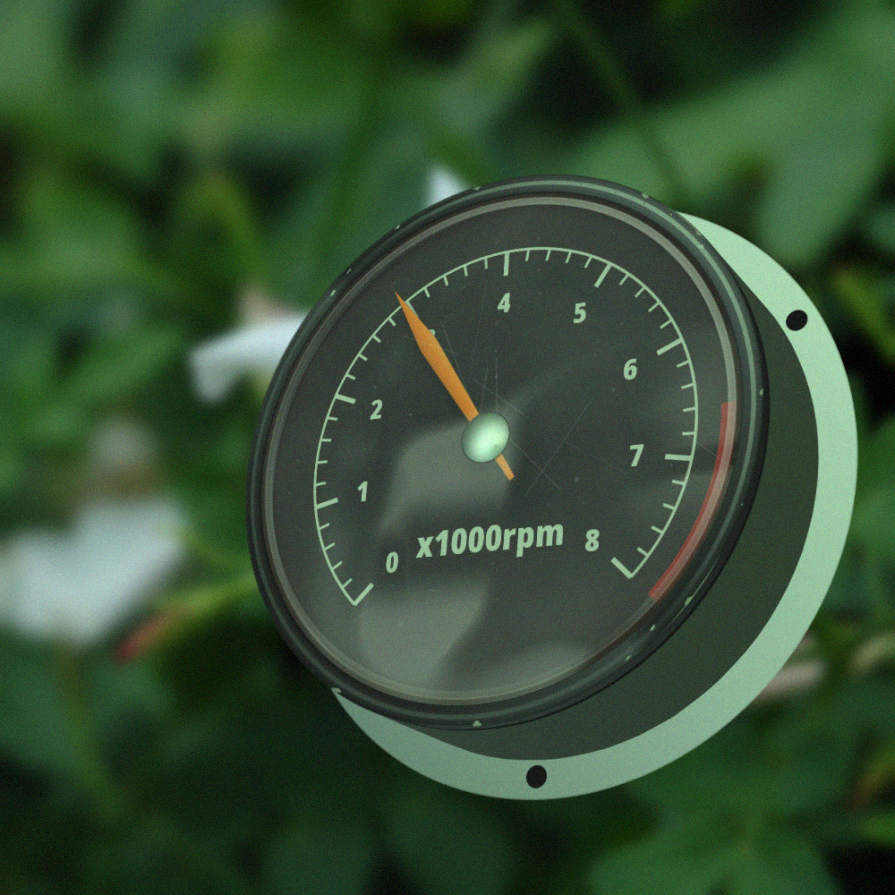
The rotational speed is 3000 rpm
